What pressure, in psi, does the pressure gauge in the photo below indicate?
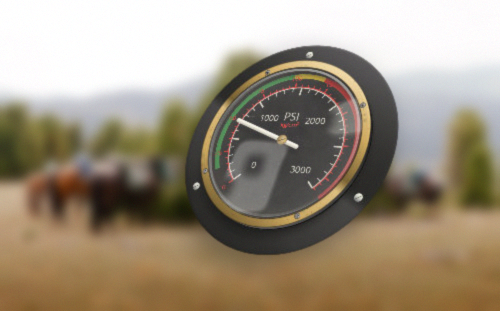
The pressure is 700 psi
